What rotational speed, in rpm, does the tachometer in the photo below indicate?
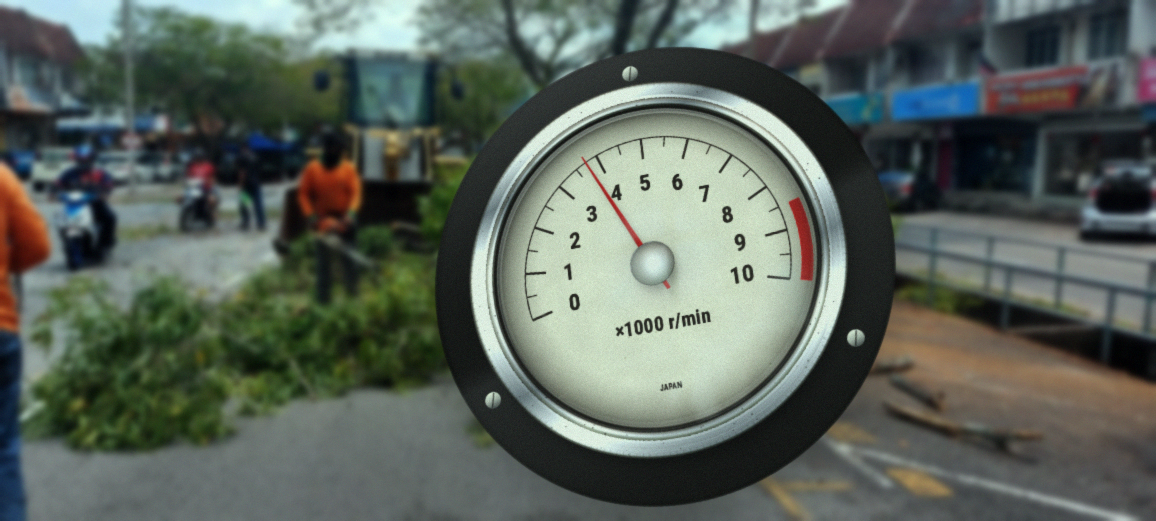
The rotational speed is 3750 rpm
